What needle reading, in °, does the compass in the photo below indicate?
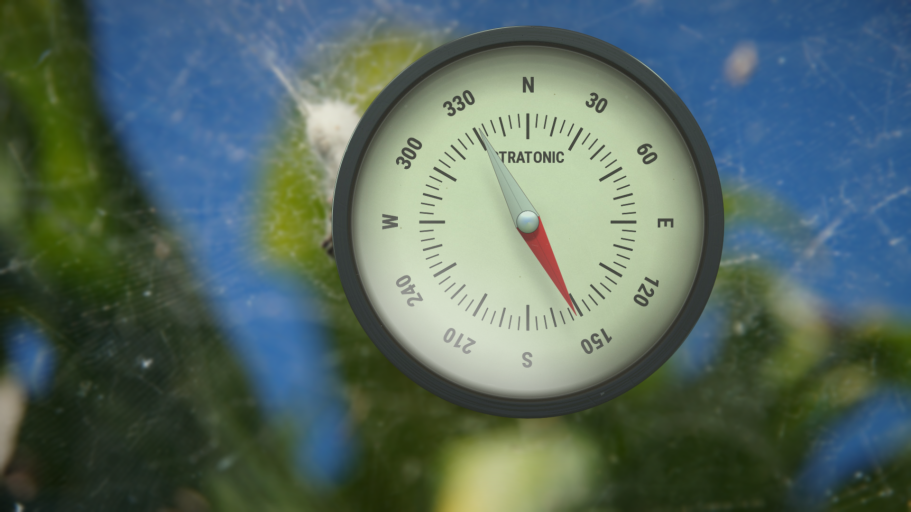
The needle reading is 152.5 °
